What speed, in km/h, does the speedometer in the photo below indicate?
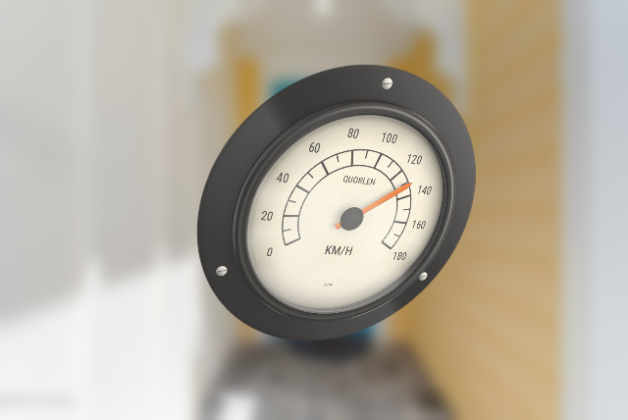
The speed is 130 km/h
